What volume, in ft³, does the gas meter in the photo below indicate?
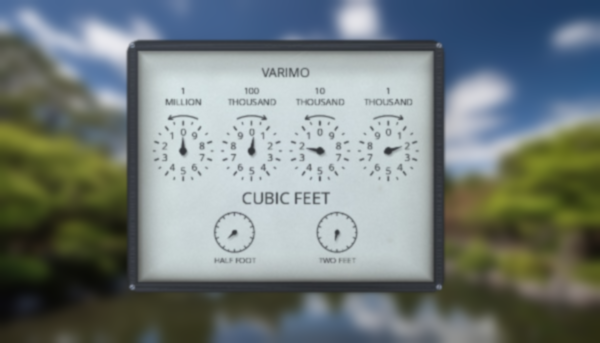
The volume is 2200 ft³
